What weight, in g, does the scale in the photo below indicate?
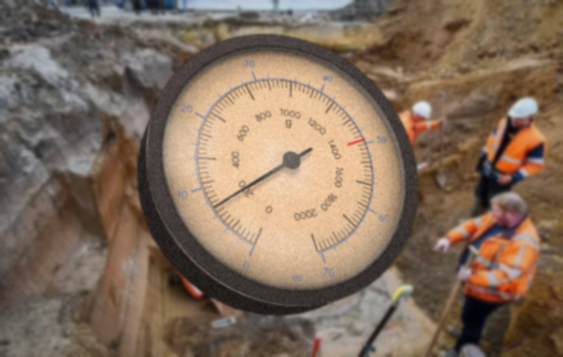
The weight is 200 g
